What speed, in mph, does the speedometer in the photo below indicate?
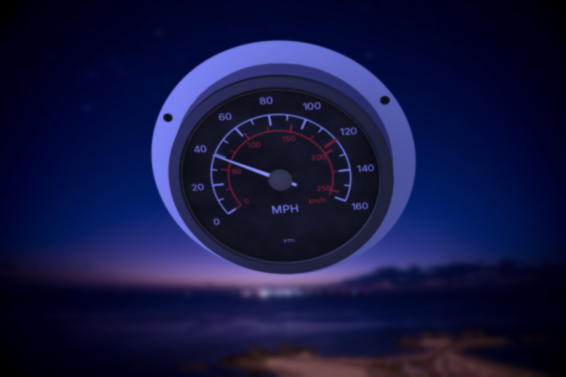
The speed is 40 mph
